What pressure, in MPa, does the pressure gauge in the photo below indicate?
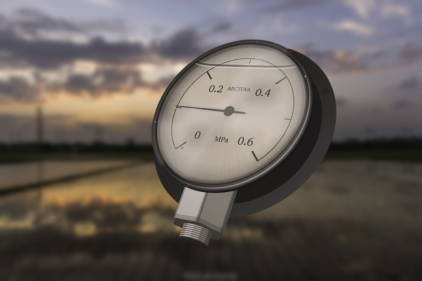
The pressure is 0.1 MPa
